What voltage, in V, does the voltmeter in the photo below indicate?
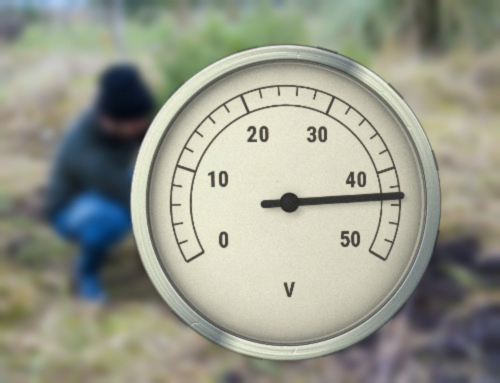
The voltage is 43 V
